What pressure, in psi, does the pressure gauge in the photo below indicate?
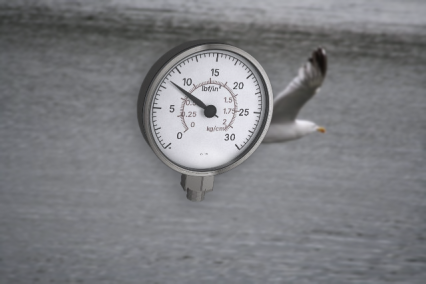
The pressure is 8.5 psi
